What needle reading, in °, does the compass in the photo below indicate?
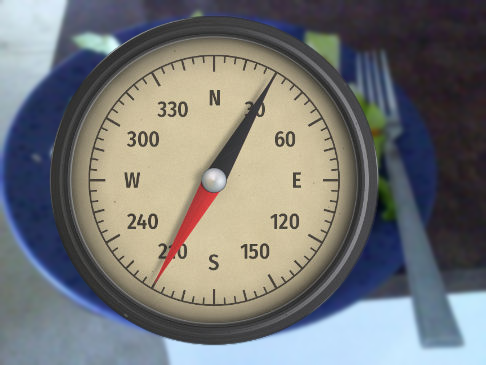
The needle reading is 210 °
